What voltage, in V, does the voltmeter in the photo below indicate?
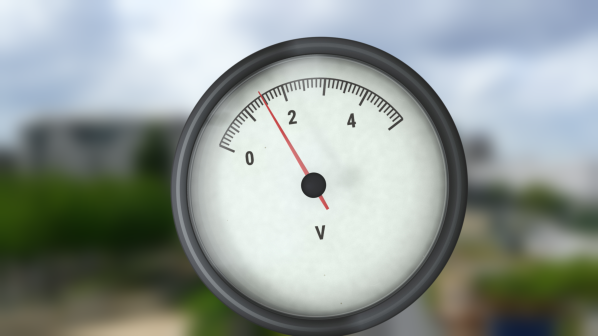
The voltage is 1.5 V
